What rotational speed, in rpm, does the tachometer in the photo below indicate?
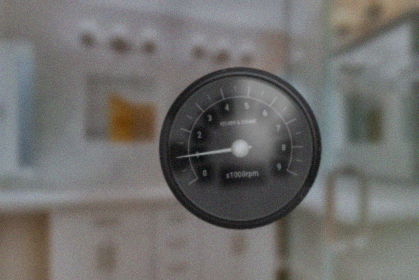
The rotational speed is 1000 rpm
